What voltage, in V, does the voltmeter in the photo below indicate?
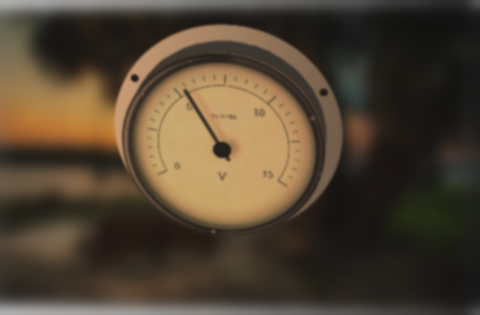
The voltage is 5.5 V
